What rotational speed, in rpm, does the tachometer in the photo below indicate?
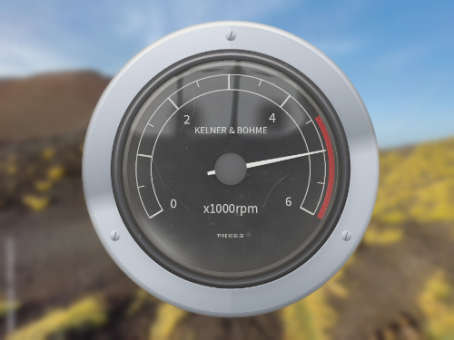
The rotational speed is 5000 rpm
